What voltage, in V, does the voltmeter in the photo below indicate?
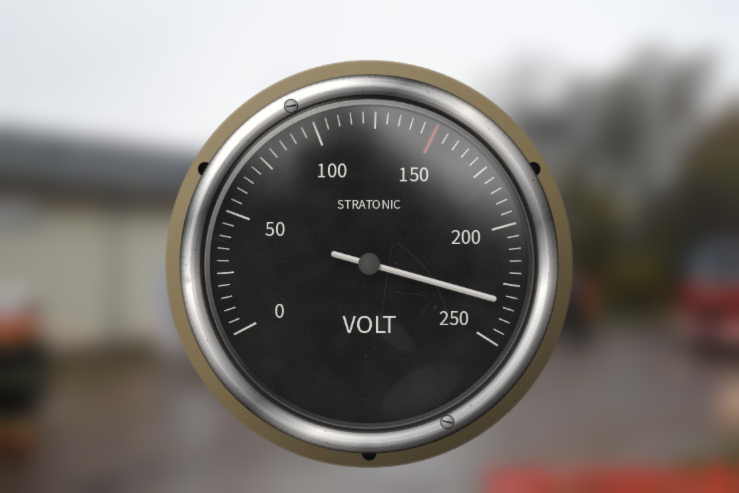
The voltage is 232.5 V
